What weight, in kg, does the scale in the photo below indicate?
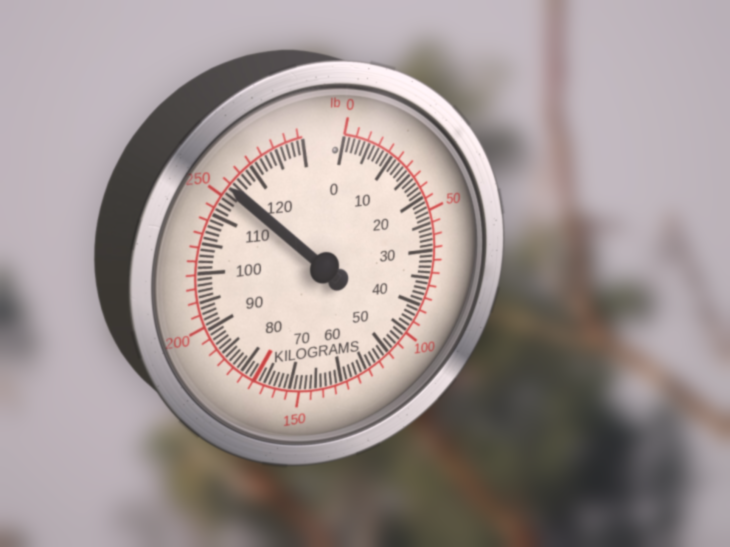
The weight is 115 kg
